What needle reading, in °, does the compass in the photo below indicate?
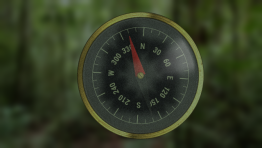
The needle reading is 340 °
